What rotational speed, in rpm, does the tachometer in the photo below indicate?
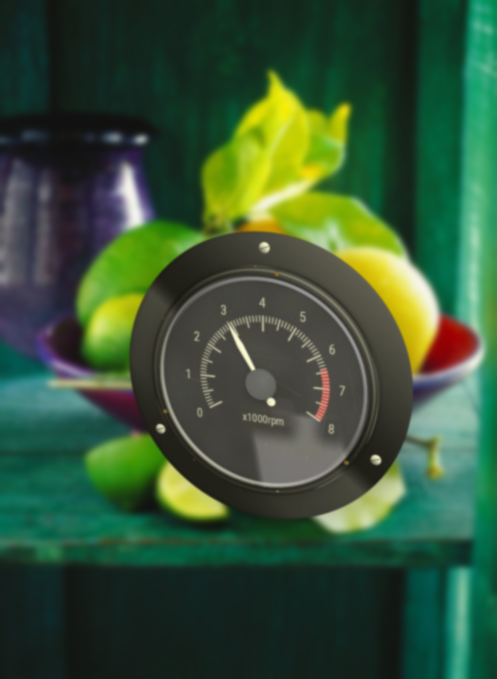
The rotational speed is 3000 rpm
